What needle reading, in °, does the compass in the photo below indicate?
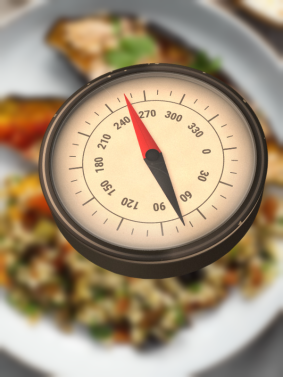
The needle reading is 255 °
